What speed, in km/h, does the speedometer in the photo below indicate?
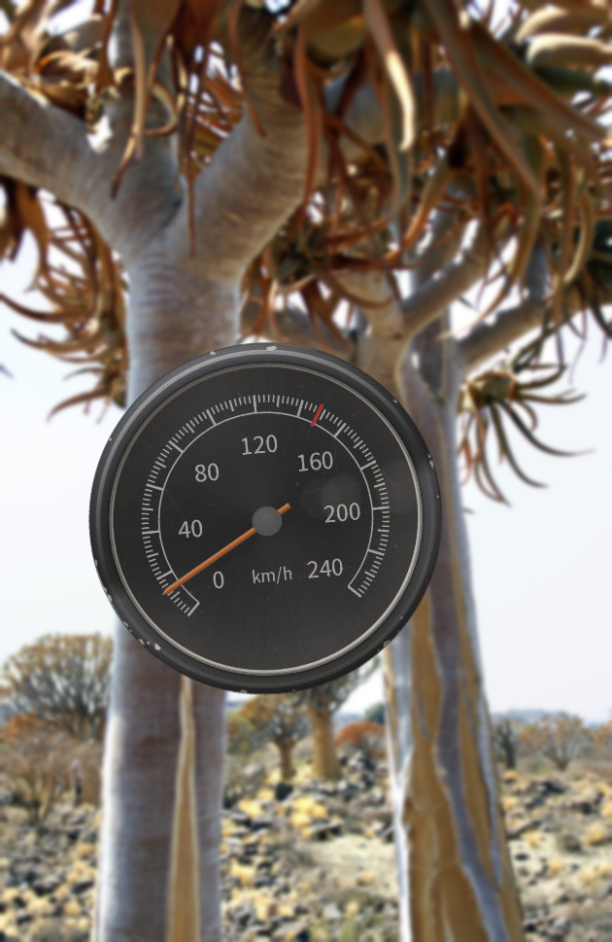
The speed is 14 km/h
